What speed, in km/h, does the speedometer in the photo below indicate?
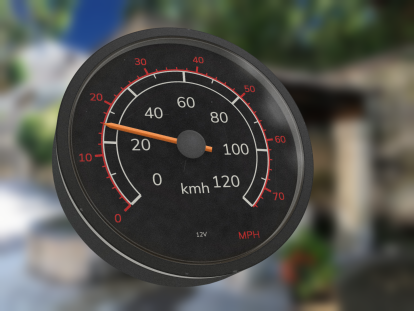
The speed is 25 km/h
